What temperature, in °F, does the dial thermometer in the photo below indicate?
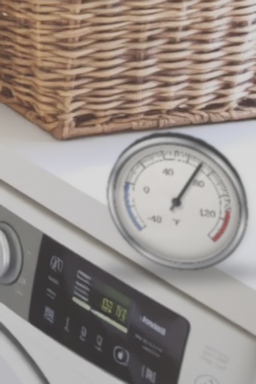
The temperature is 70 °F
